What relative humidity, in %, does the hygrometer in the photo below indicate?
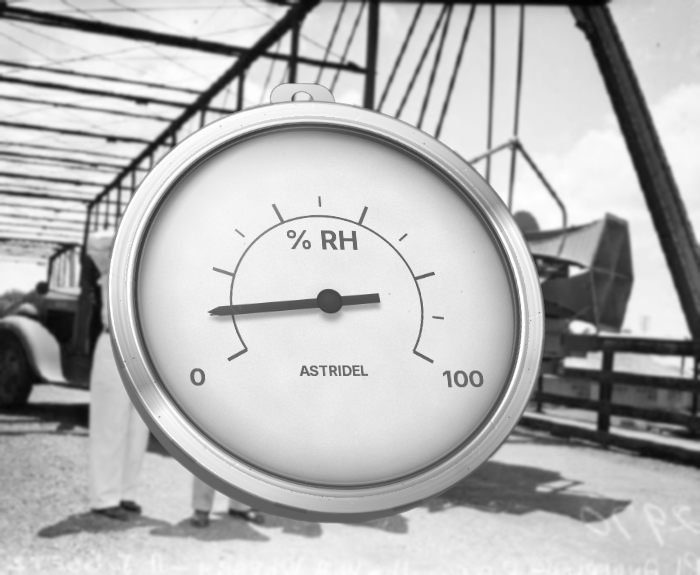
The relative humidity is 10 %
